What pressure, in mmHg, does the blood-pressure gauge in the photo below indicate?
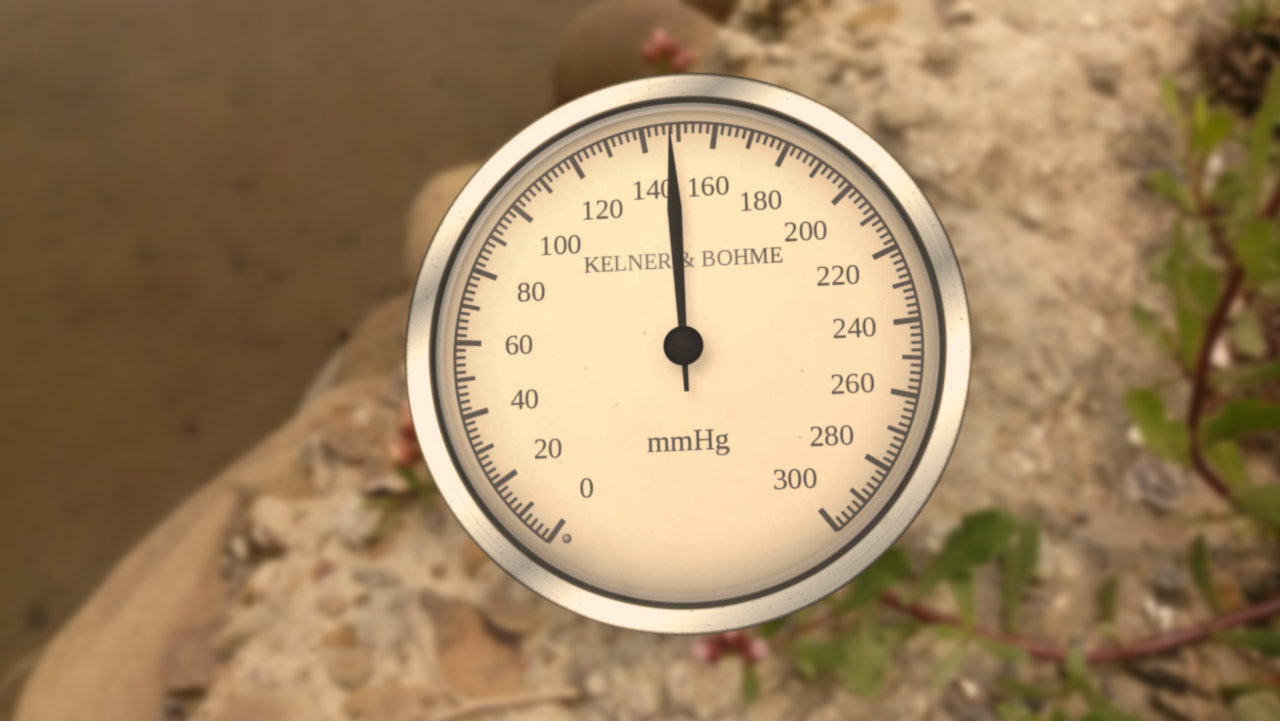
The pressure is 148 mmHg
